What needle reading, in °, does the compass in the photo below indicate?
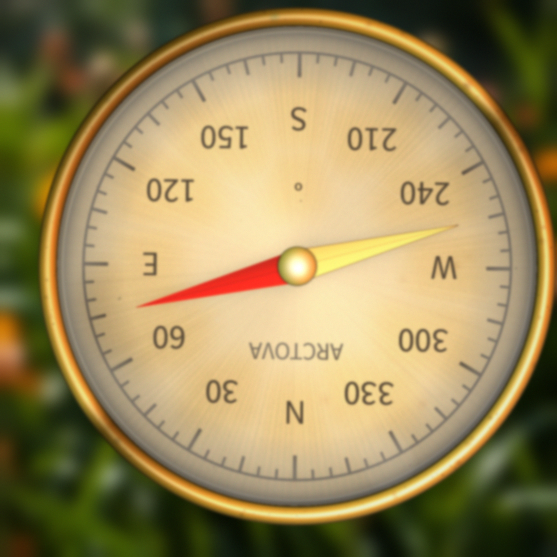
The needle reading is 75 °
